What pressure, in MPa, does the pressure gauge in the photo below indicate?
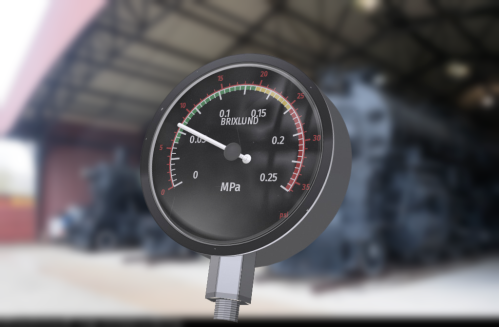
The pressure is 0.055 MPa
